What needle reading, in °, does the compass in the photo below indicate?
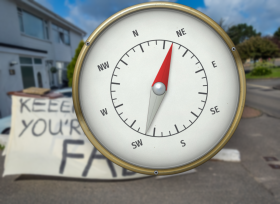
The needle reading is 40 °
